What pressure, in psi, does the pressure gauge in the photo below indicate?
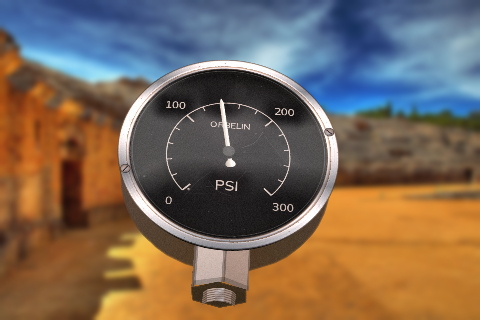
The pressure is 140 psi
